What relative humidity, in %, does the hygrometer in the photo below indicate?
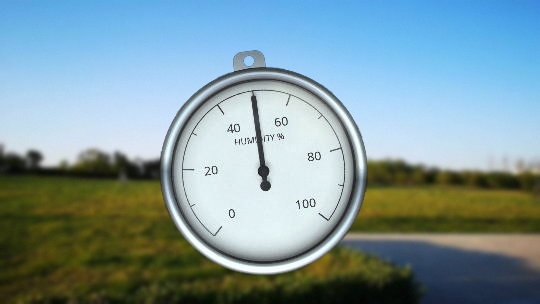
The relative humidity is 50 %
